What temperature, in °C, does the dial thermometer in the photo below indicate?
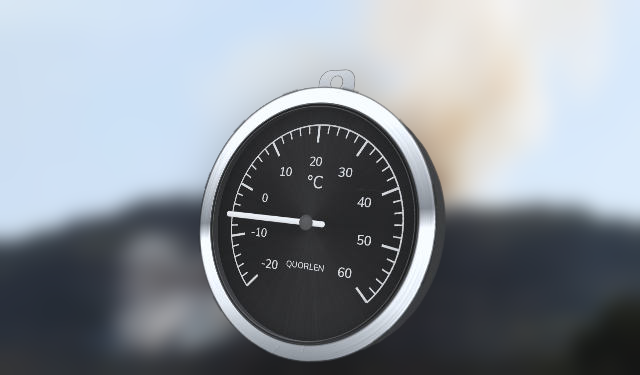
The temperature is -6 °C
